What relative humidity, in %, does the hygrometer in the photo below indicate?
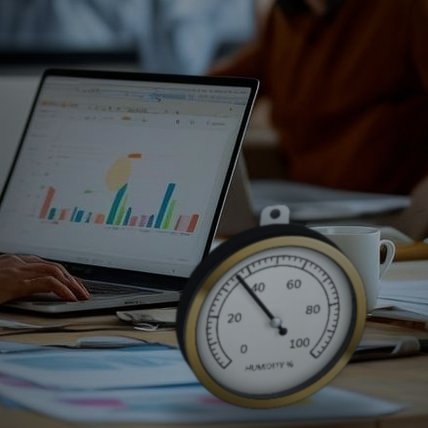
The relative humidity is 36 %
